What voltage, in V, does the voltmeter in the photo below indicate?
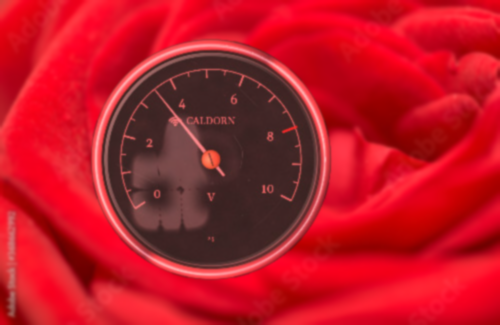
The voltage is 3.5 V
